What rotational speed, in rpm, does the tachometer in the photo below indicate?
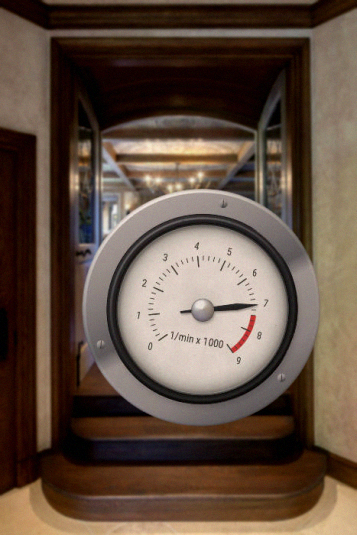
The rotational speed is 7000 rpm
